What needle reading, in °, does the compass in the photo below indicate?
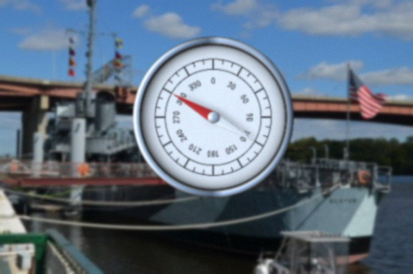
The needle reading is 300 °
